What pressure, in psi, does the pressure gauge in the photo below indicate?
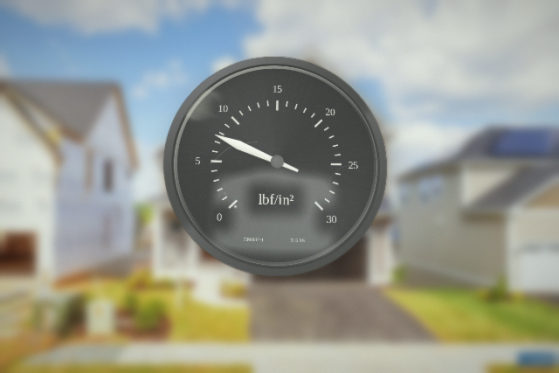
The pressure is 7.5 psi
